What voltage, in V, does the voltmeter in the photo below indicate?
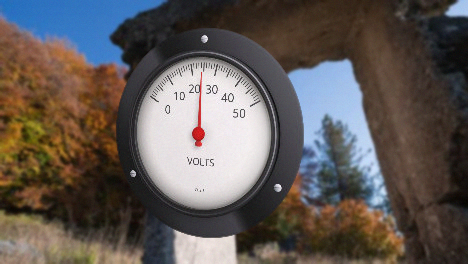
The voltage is 25 V
